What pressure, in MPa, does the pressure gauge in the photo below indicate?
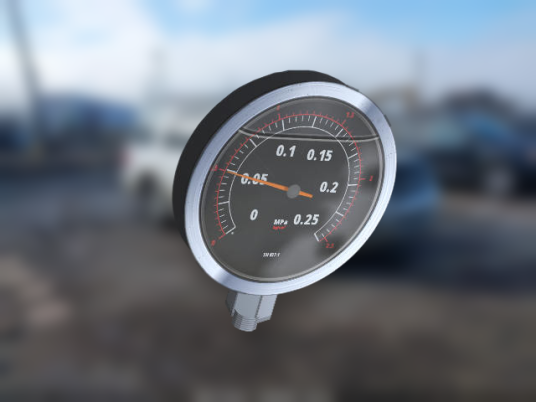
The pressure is 0.05 MPa
